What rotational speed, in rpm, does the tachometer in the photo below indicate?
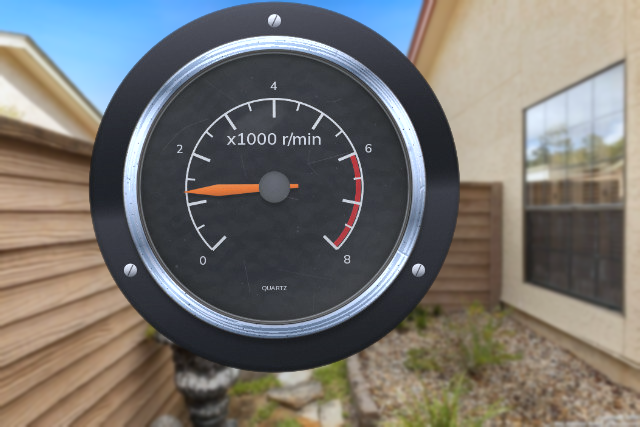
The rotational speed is 1250 rpm
